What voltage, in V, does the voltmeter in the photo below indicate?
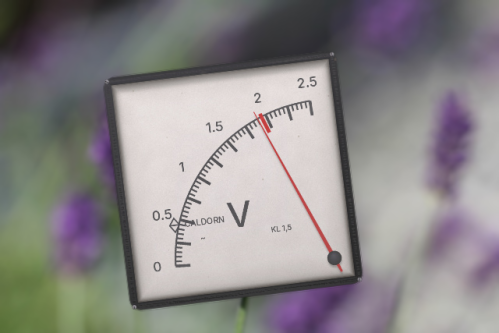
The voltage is 1.9 V
